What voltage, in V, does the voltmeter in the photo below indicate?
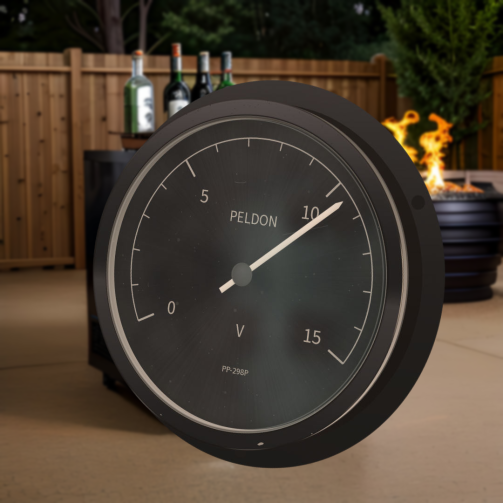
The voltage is 10.5 V
